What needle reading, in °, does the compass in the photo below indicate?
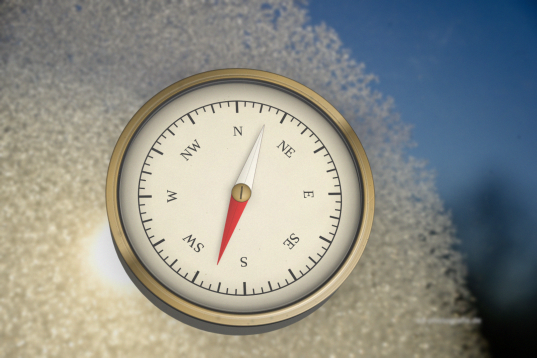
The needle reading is 200 °
